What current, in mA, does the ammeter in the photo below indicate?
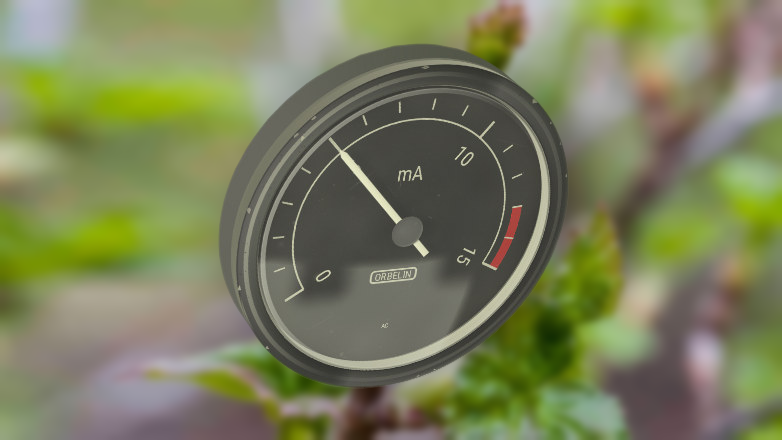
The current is 5 mA
